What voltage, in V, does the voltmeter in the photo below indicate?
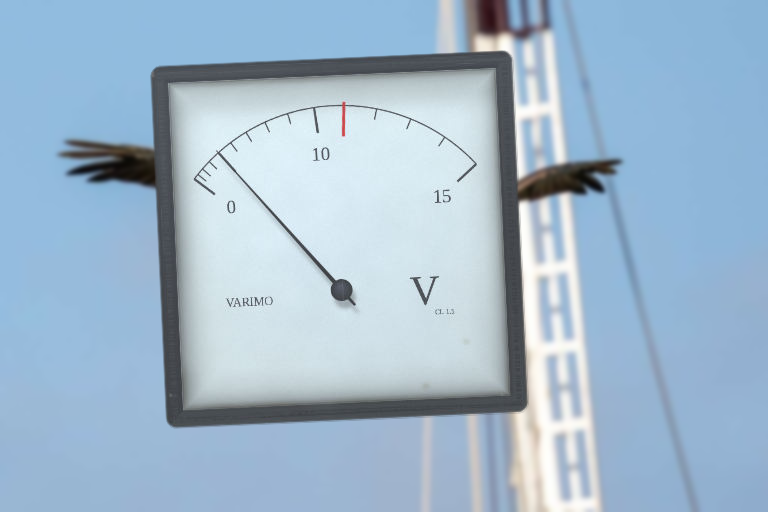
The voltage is 5 V
